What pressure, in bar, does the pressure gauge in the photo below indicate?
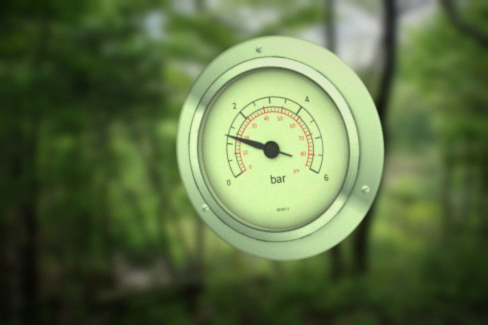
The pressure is 1.25 bar
